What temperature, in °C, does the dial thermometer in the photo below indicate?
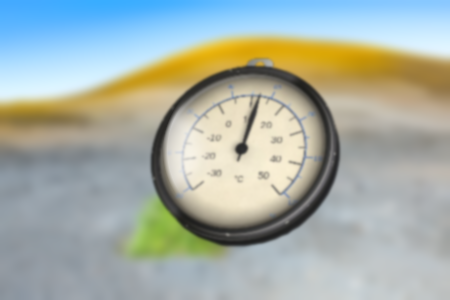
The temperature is 12.5 °C
